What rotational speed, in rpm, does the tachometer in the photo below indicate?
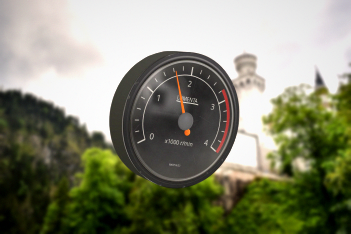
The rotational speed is 1600 rpm
